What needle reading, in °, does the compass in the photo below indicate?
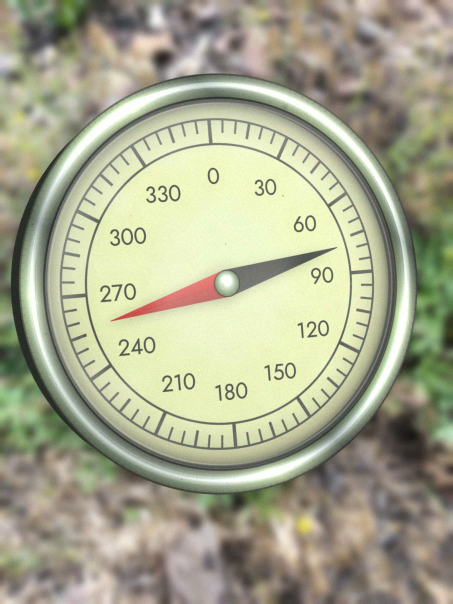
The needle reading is 257.5 °
